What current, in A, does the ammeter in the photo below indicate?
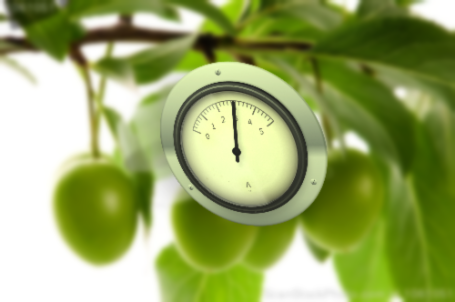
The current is 3 A
